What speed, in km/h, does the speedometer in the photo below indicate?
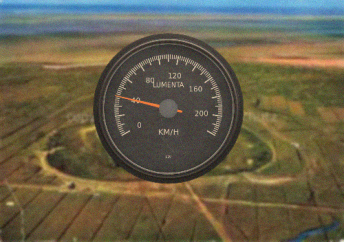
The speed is 40 km/h
